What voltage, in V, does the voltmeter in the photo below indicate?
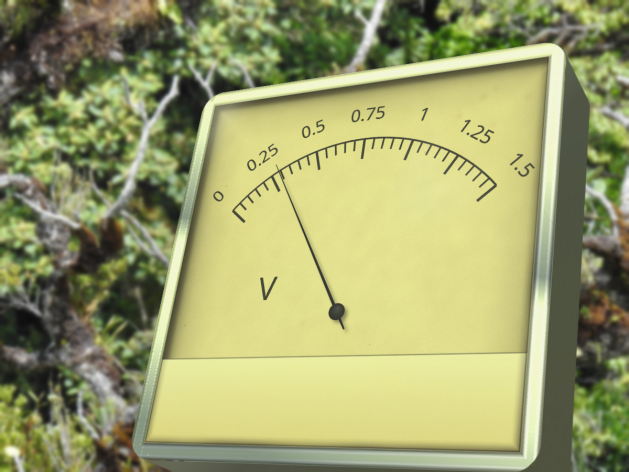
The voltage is 0.3 V
